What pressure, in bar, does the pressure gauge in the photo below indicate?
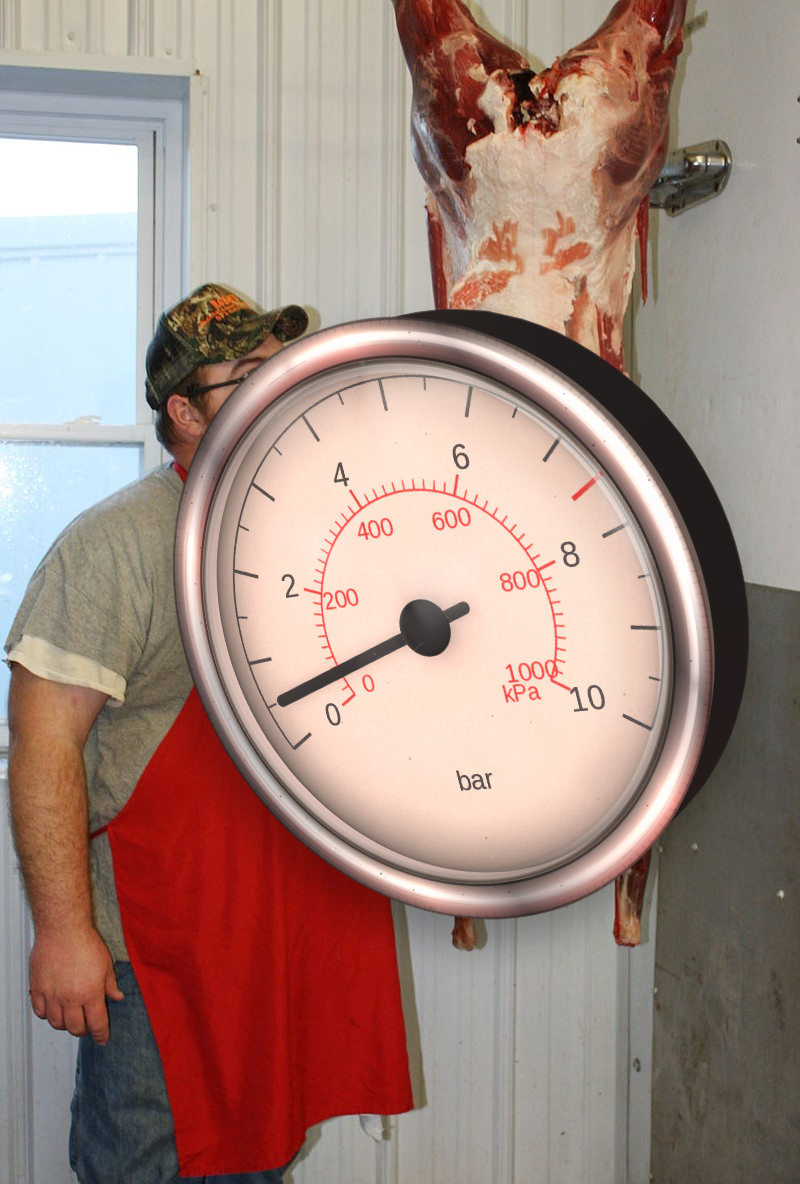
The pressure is 0.5 bar
